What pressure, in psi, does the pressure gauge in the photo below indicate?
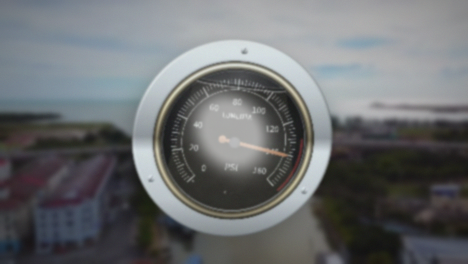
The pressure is 140 psi
